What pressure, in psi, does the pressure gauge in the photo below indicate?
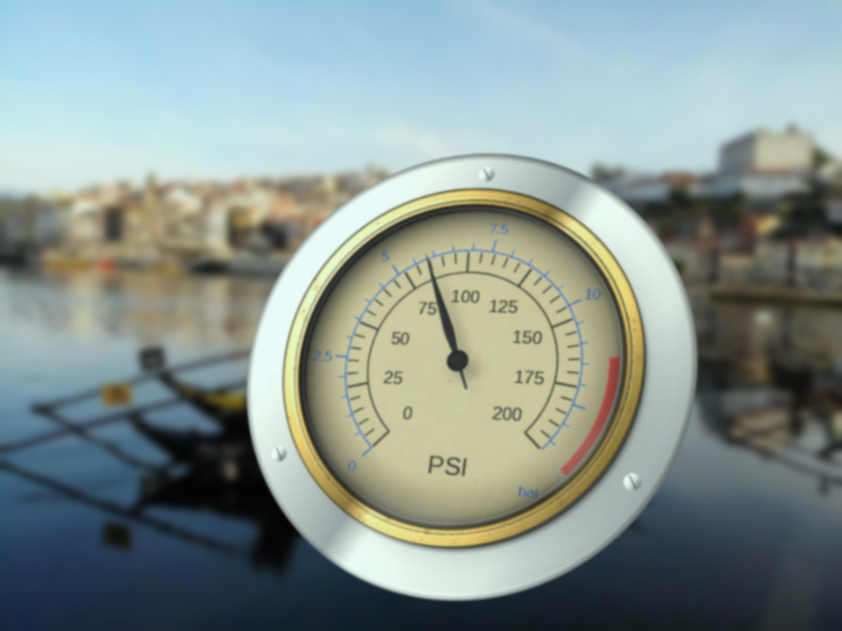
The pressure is 85 psi
